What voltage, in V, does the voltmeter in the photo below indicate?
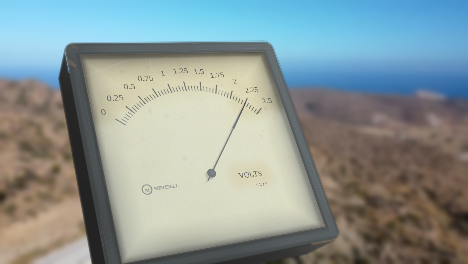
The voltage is 2.25 V
